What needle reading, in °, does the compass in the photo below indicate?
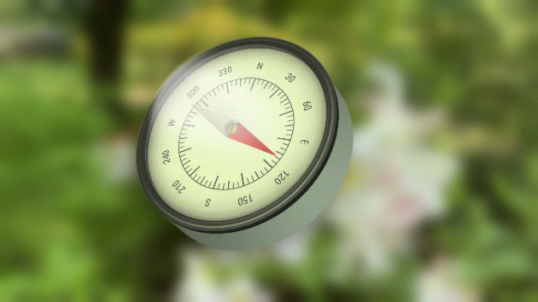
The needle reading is 110 °
